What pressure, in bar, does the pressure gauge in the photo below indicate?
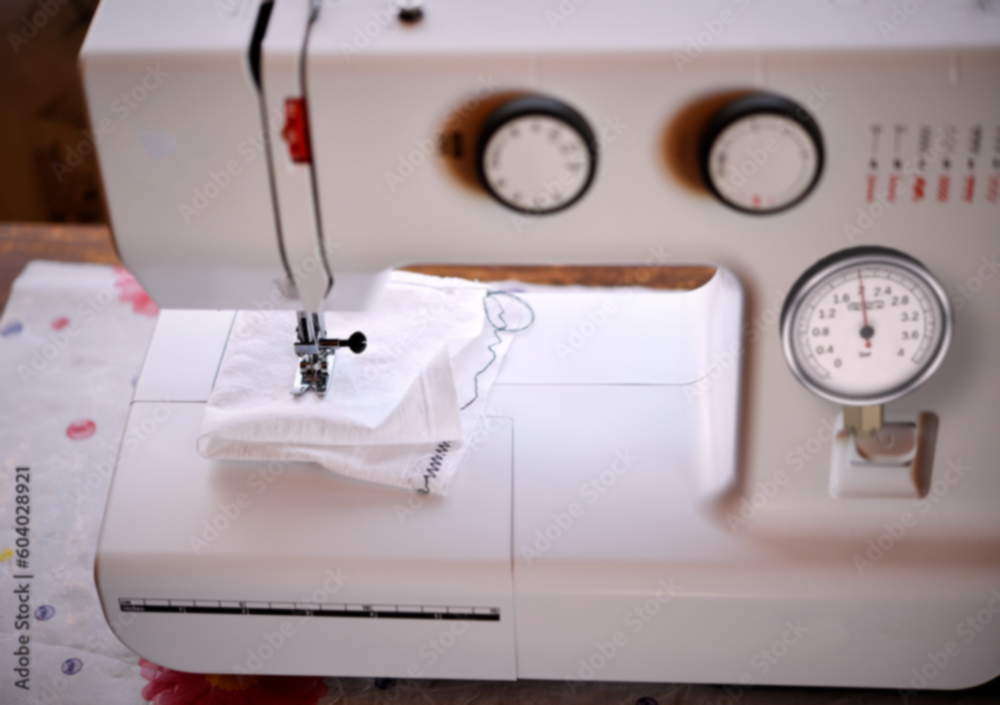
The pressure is 2 bar
